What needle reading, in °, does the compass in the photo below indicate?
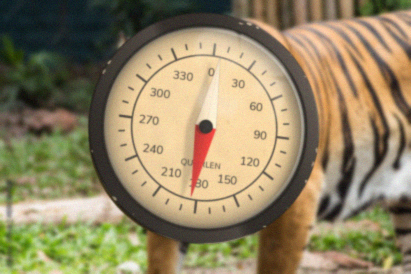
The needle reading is 185 °
